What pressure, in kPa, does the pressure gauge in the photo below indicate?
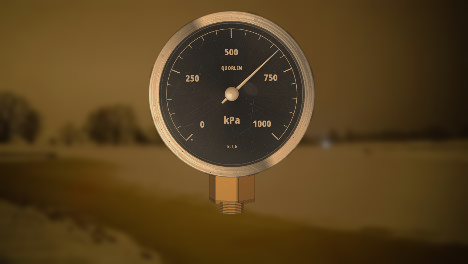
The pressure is 675 kPa
